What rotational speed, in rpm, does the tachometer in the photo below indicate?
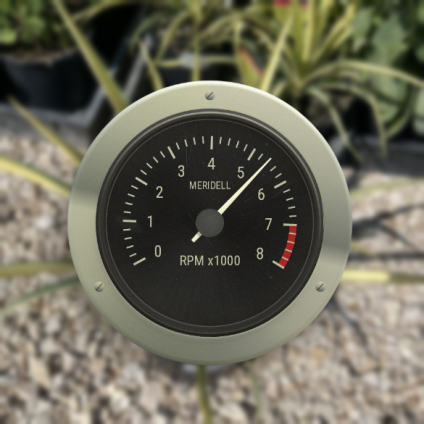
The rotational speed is 5400 rpm
